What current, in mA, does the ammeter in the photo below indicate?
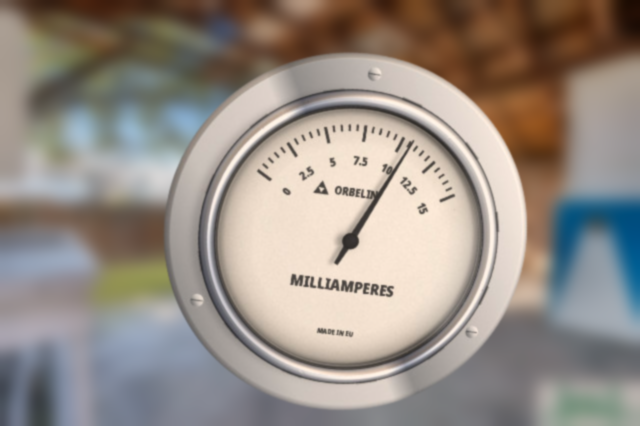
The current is 10.5 mA
